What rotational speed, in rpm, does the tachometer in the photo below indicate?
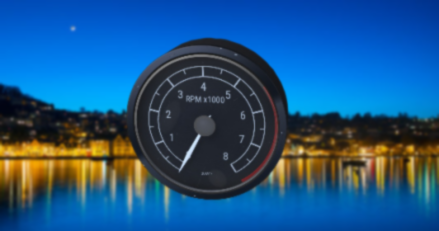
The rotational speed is 0 rpm
